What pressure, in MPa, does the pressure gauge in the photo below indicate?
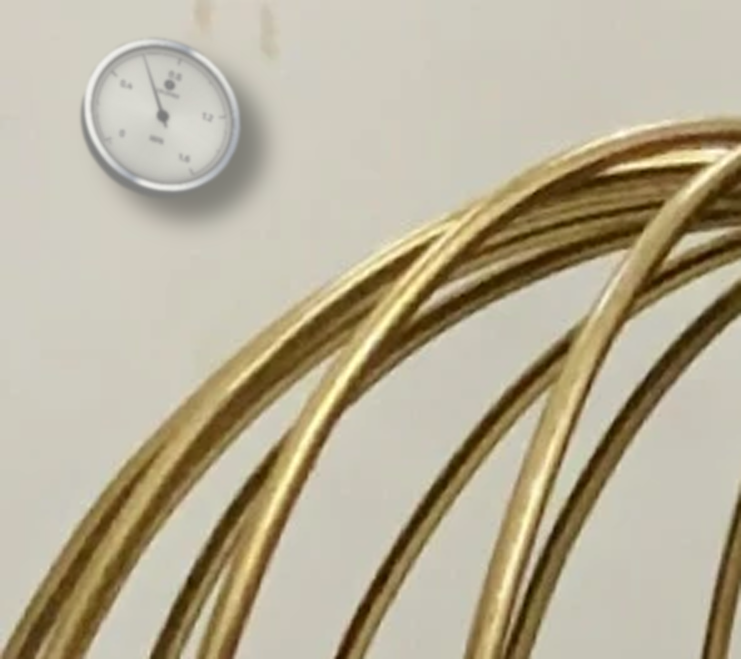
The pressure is 0.6 MPa
